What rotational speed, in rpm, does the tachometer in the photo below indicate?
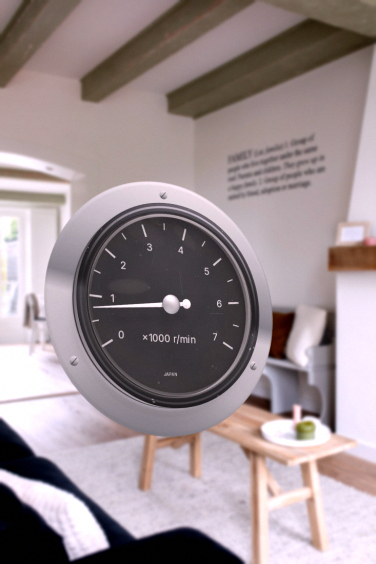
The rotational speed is 750 rpm
